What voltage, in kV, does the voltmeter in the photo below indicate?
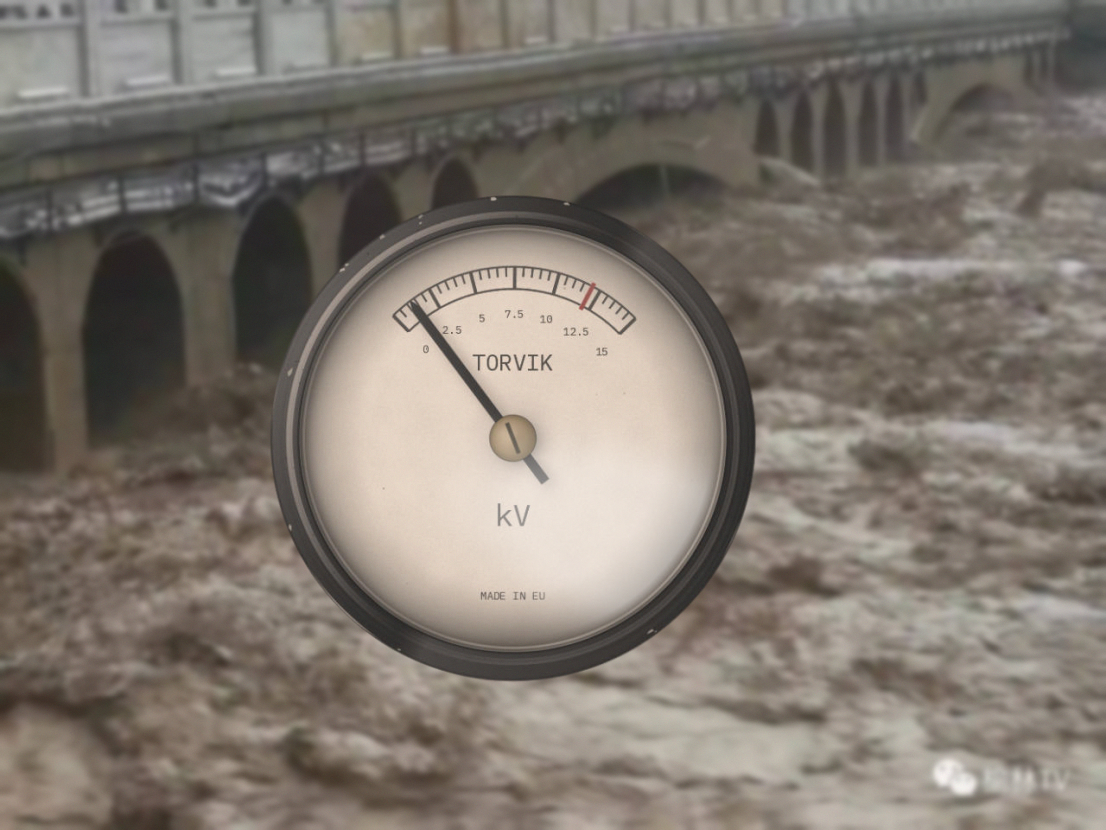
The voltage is 1.25 kV
